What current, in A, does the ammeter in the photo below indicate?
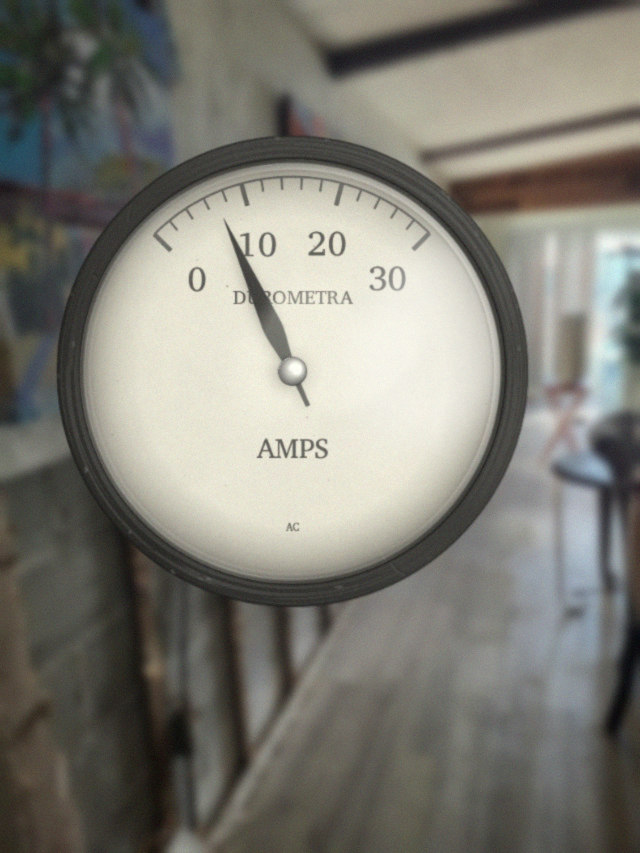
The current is 7 A
